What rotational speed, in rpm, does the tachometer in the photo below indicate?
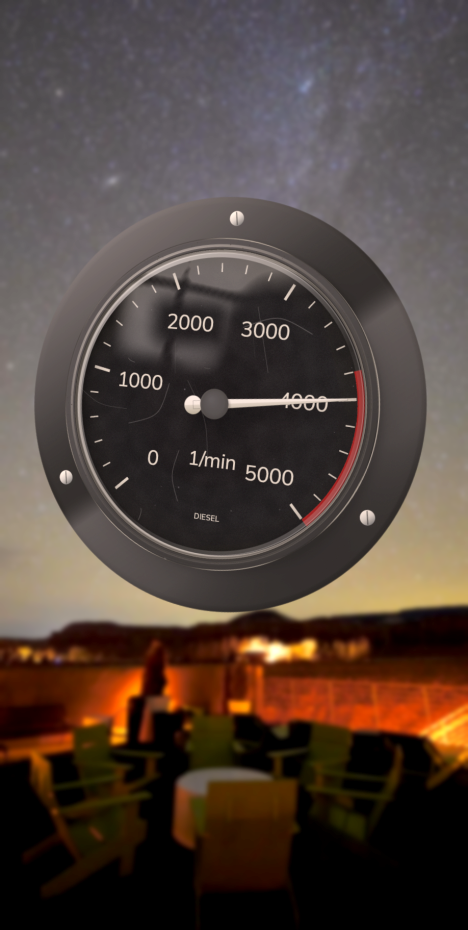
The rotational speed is 4000 rpm
